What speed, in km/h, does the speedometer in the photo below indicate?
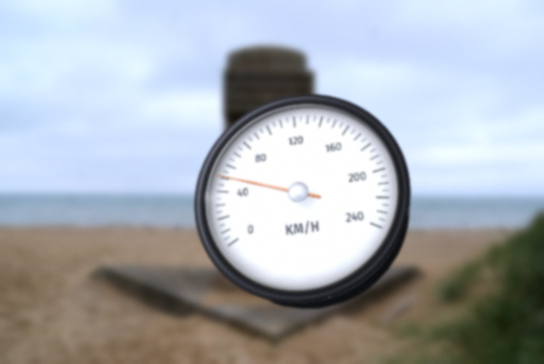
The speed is 50 km/h
